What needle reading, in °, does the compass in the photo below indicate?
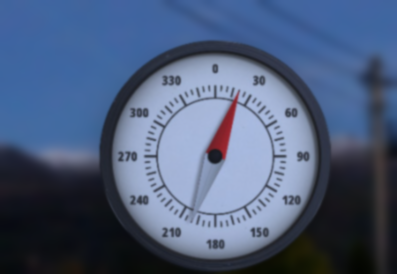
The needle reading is 20 °
